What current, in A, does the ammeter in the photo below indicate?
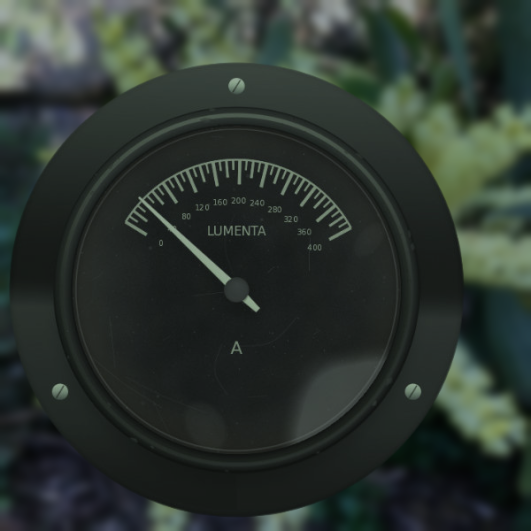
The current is 40 A
